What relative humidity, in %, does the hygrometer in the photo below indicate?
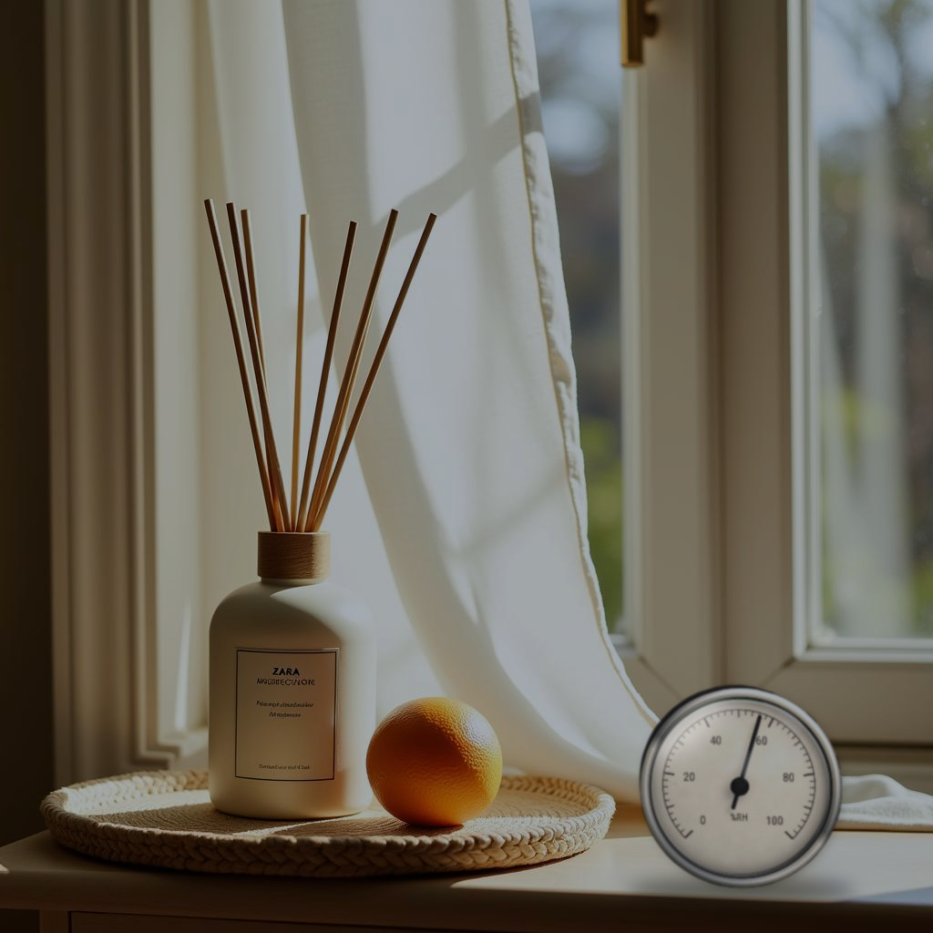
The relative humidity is 56 %
